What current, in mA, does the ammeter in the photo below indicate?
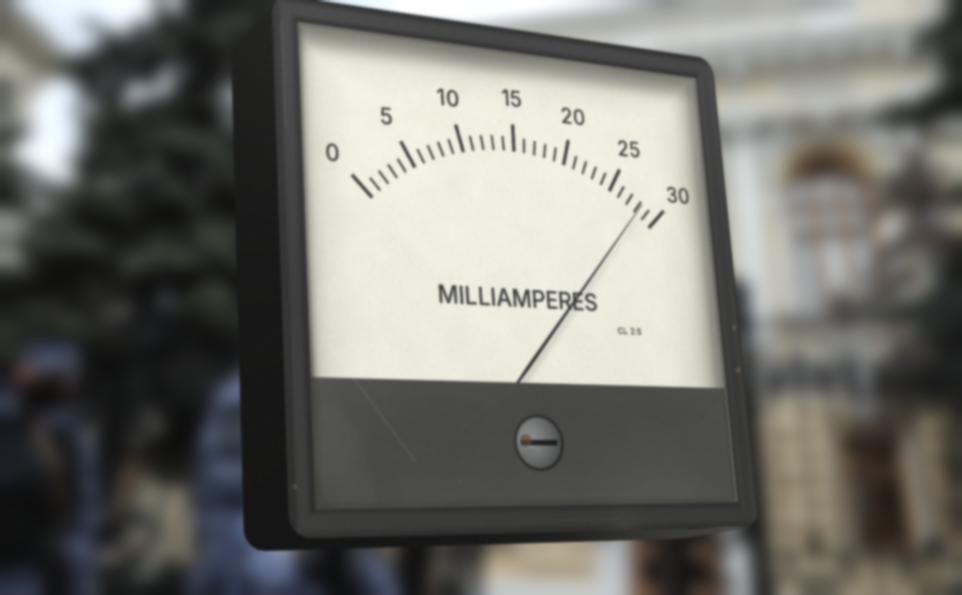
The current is 28 mA
